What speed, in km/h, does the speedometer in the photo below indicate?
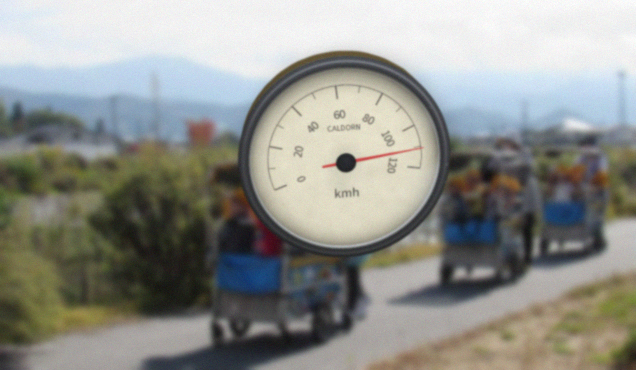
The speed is 110 km/h
